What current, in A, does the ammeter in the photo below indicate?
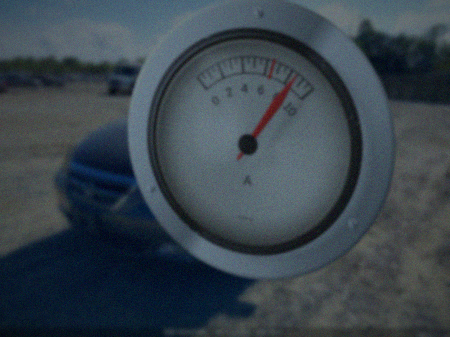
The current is 8.5 A
